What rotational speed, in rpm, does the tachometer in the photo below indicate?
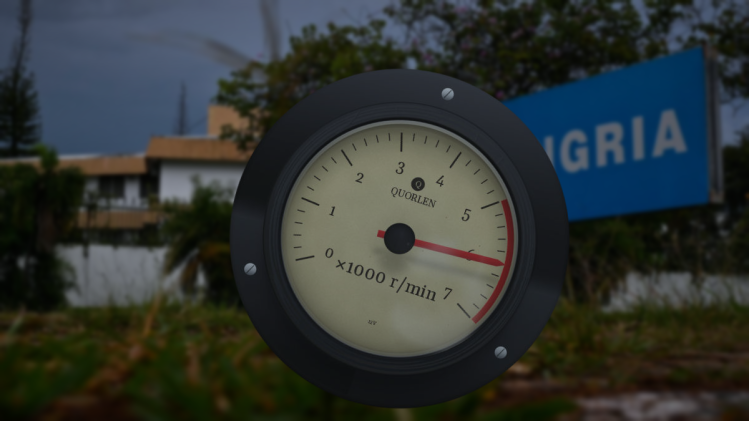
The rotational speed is 6000 rpm
